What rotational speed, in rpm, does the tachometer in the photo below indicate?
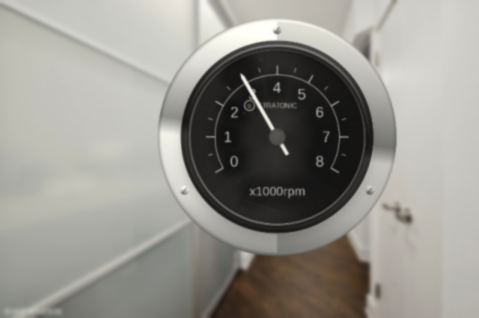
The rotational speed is 3000 rpm
